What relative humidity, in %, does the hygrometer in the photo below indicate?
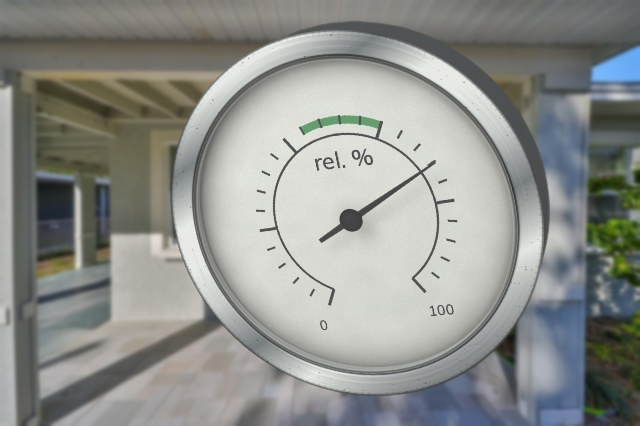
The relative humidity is 72 %
